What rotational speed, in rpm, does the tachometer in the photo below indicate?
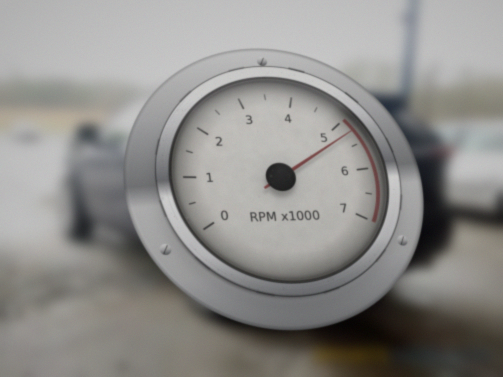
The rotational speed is 5250 rpm
